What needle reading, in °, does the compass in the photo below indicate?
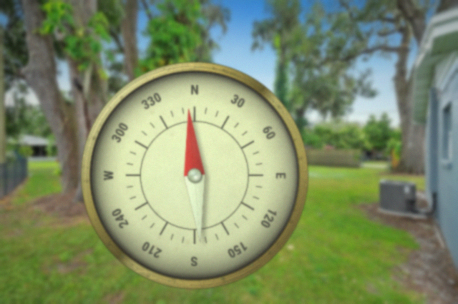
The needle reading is 355 °
